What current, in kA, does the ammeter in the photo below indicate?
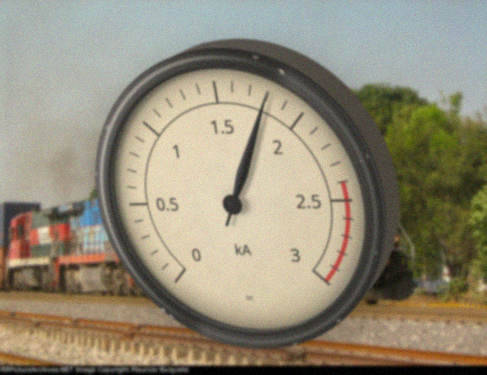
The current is 1.8 kA
